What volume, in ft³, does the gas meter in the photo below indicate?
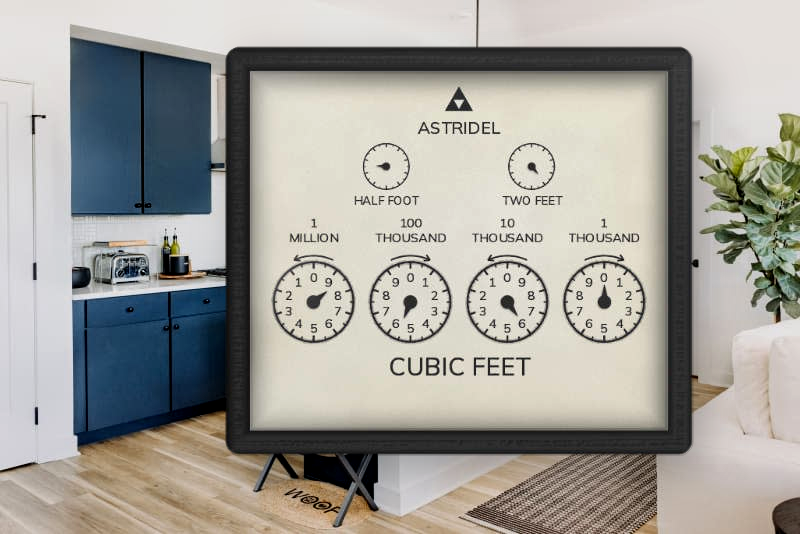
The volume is 856000 ft³
